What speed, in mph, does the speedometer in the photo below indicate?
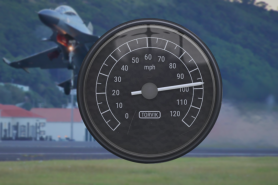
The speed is 97.5 mph
